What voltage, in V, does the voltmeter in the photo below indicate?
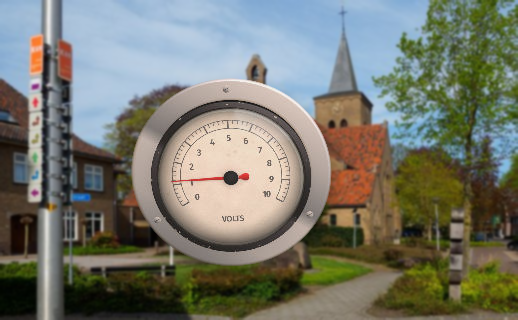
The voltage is 1.2 V
